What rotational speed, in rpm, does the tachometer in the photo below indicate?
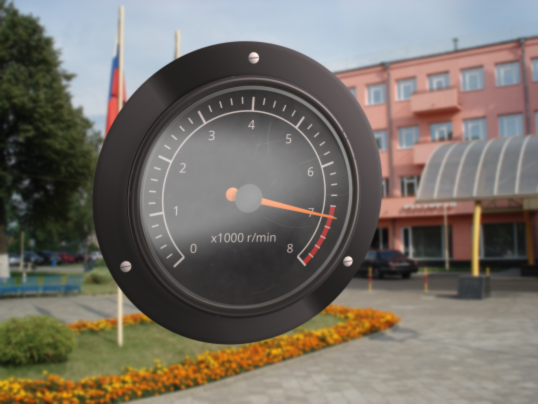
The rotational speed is 7000 rpm
